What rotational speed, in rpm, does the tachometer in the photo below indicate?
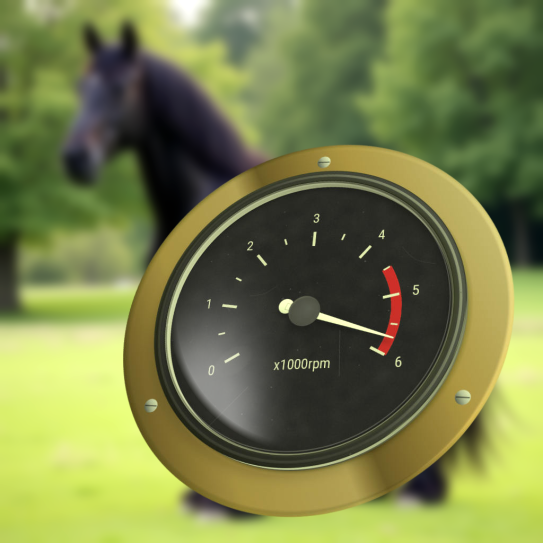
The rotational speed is 5750 rpm
